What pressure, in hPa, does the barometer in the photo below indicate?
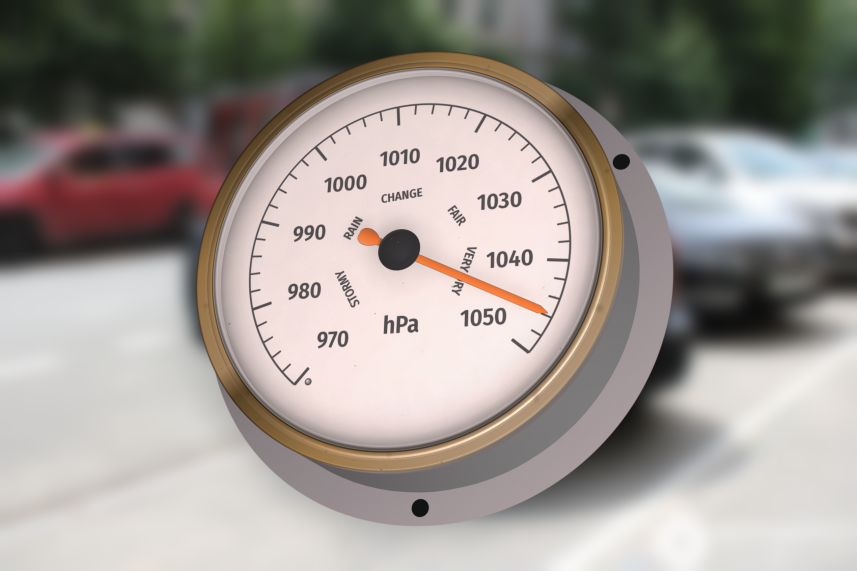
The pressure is 1046 hPa
